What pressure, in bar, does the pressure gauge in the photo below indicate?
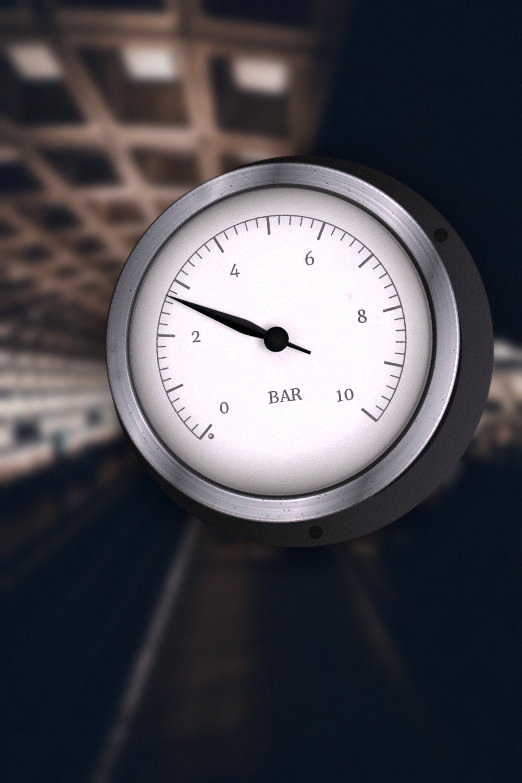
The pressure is 2.7 bar
